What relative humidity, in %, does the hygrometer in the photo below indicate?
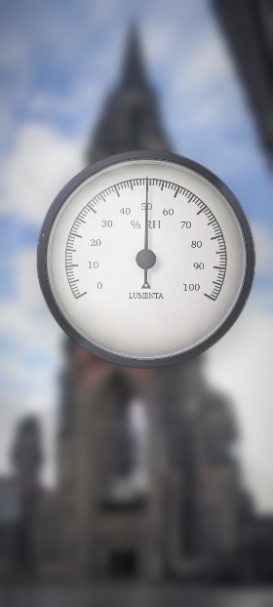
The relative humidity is 50 %
